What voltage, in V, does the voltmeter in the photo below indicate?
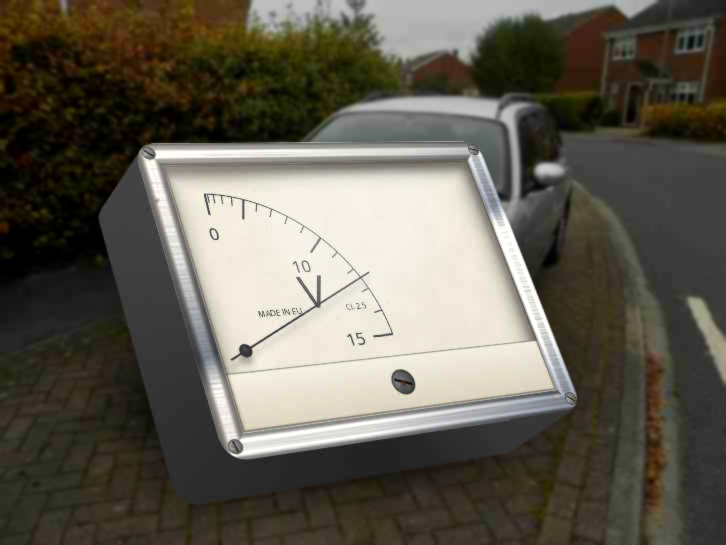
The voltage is 12.5 V
